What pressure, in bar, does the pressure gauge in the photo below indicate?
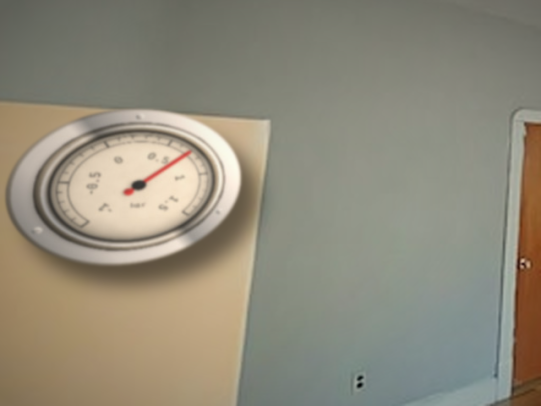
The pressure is 0.7 bar
